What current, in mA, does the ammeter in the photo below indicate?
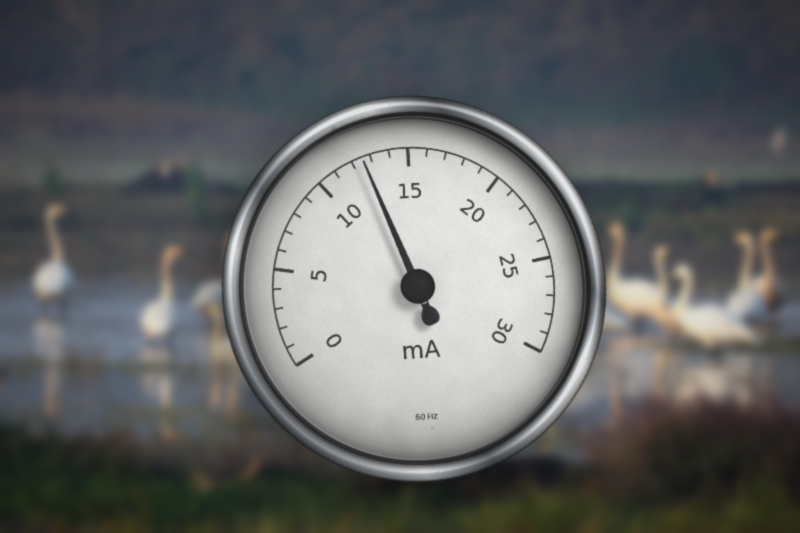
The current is 12.5 mA
